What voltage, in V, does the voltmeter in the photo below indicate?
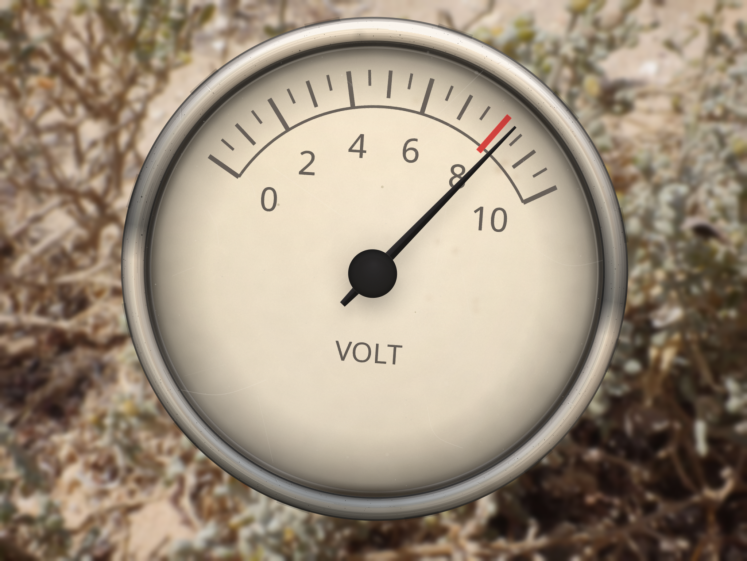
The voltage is 8.25 V
